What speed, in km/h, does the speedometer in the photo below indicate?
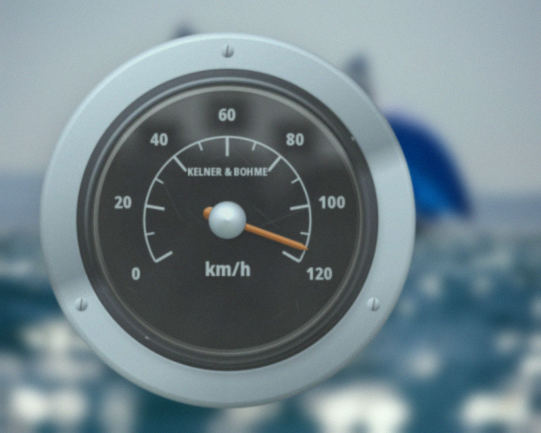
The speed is 115 km/h
